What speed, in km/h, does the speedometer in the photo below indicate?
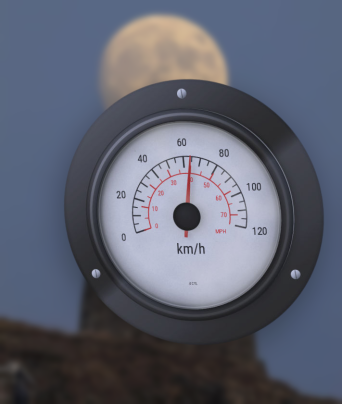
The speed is 65 km/h
